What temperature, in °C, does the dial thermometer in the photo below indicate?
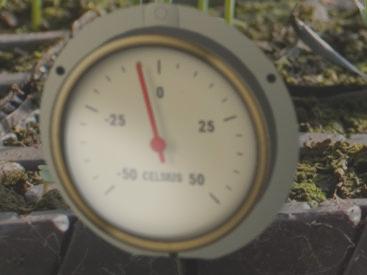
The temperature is -5 °C
